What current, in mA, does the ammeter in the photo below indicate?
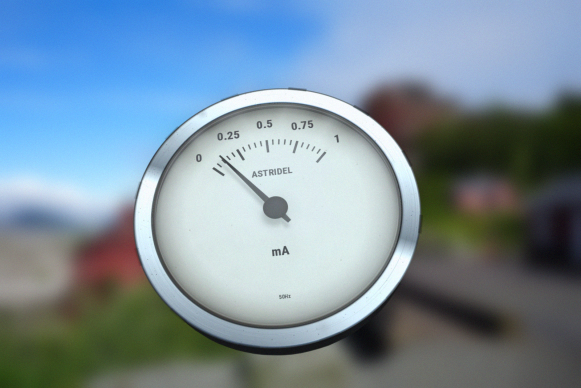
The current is 0.1 mA
